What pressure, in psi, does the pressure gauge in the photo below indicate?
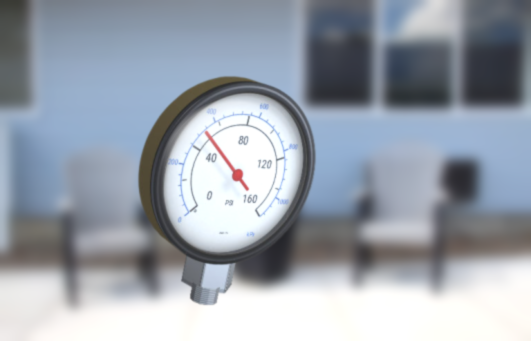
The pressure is 50 psi
